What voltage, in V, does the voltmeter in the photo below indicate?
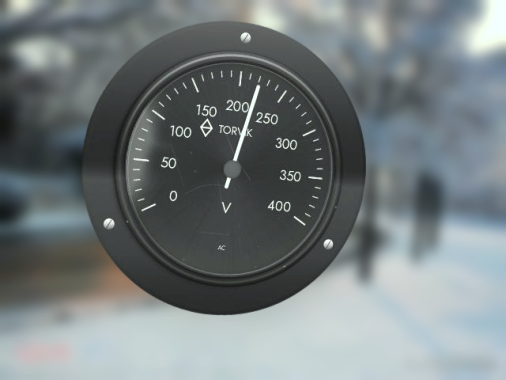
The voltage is 220 V
